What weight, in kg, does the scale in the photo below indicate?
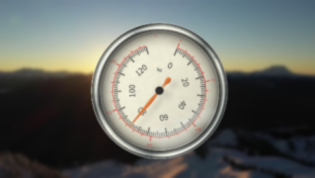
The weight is 80 kg
